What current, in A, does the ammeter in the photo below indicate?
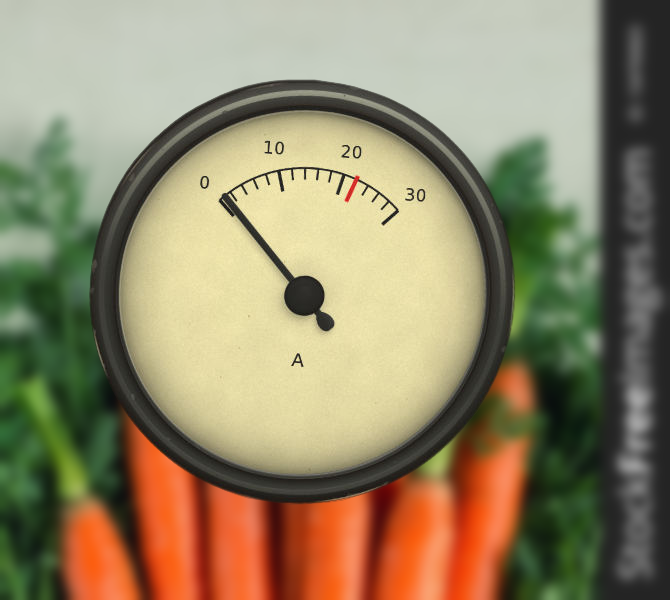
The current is 1 A
